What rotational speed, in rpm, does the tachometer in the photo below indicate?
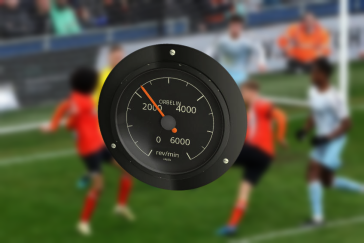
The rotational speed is 2250 rpm
